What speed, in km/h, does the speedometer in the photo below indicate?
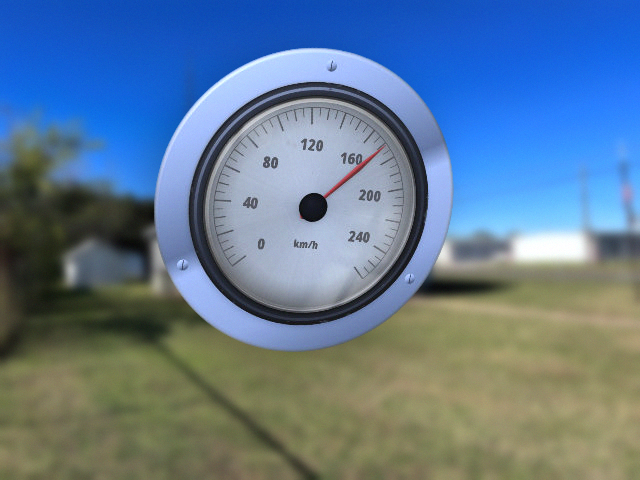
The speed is 170 km/h
